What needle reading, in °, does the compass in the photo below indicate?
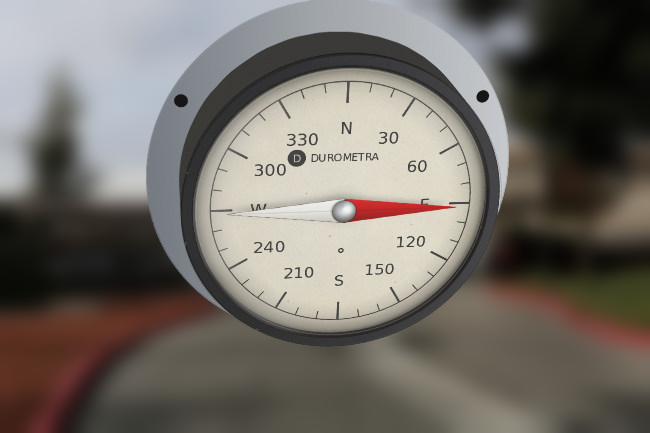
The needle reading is 90 °
